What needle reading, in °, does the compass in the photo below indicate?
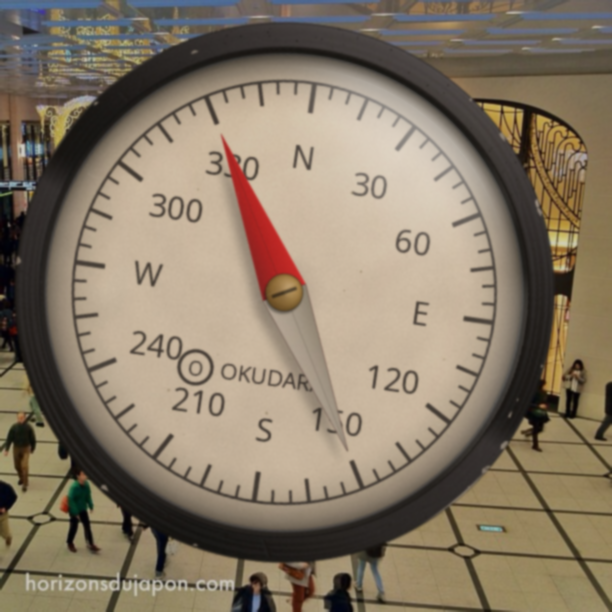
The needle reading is 330 °
